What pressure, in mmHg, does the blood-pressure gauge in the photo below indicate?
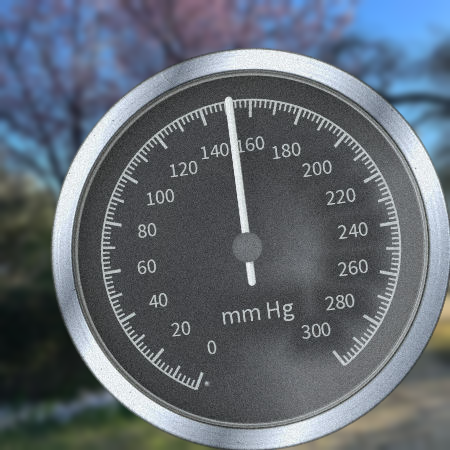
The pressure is 152 mmHg
